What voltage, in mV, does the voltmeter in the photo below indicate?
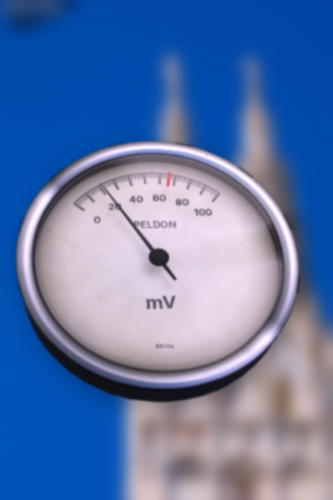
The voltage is 20 mV
